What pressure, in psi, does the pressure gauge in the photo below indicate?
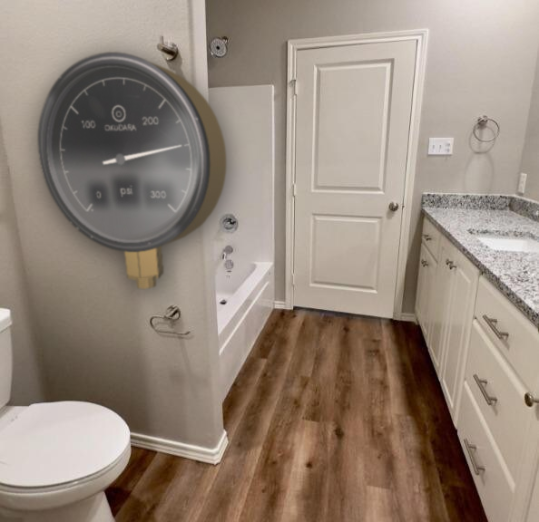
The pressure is 240 psi
